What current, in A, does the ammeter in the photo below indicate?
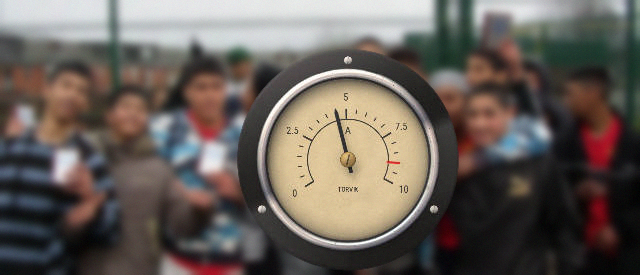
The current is 4.5 A
